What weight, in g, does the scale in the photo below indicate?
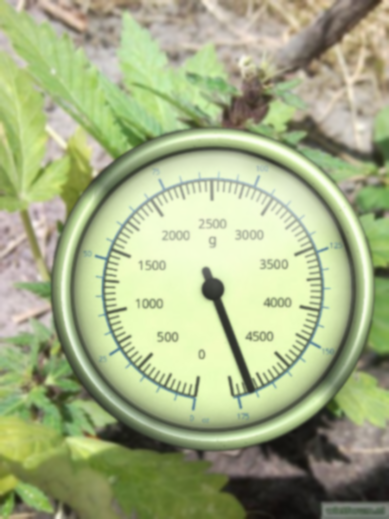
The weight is 4850 g
